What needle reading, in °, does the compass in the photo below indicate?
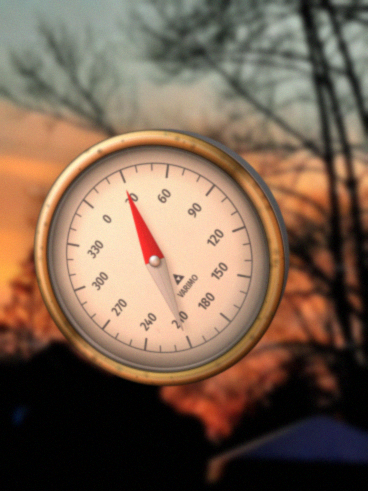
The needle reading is 30 °
